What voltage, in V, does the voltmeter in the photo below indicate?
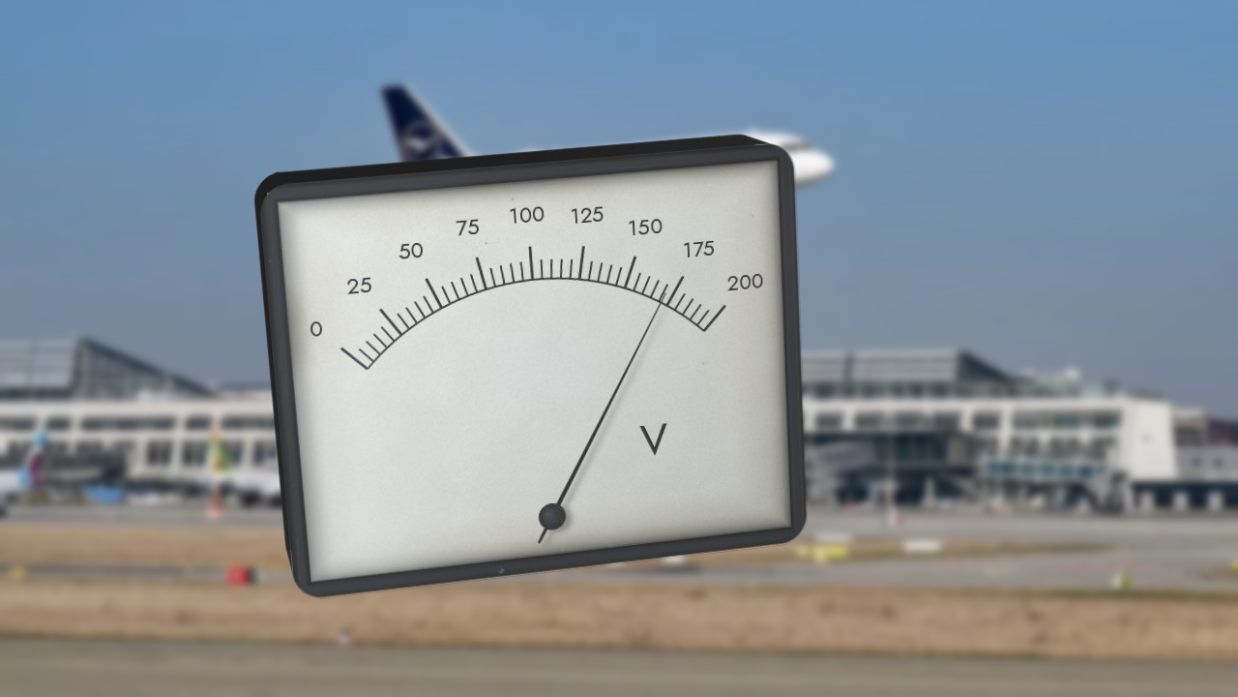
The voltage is 170 V
